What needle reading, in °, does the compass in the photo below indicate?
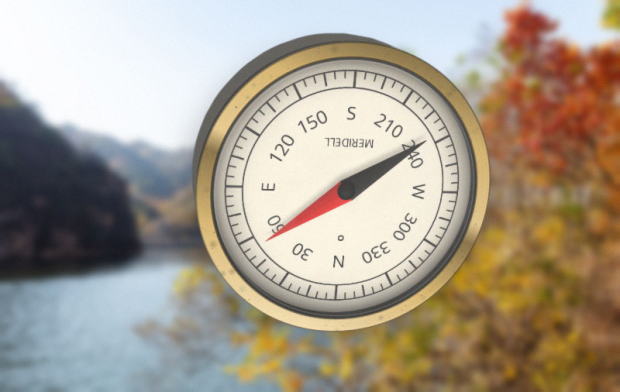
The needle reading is 55 °
